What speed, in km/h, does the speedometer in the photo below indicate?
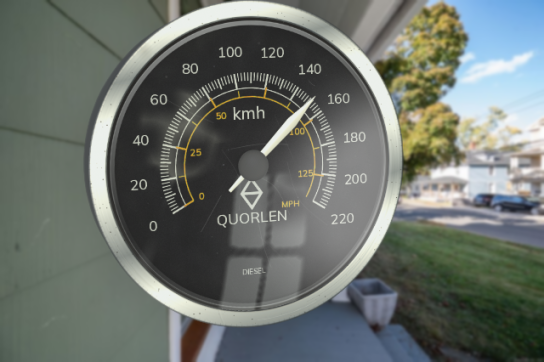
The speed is 150 km/h
